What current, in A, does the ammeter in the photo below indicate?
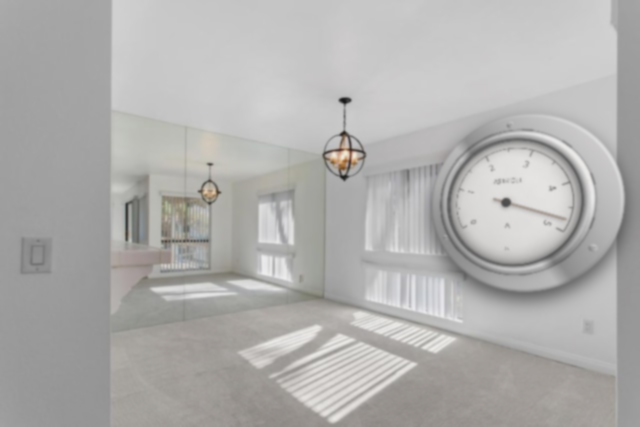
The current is 4.75 A
